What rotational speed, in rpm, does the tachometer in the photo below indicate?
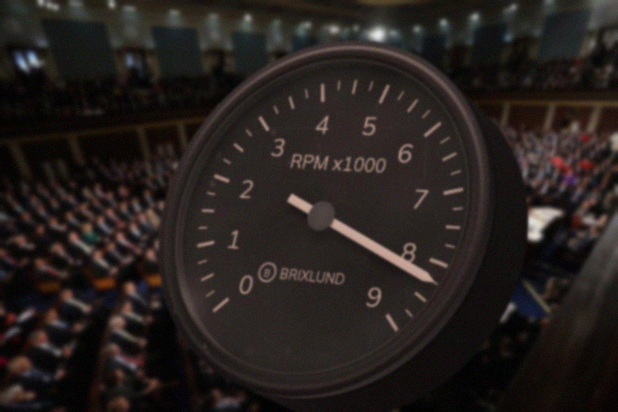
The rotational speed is 8250 rpm
